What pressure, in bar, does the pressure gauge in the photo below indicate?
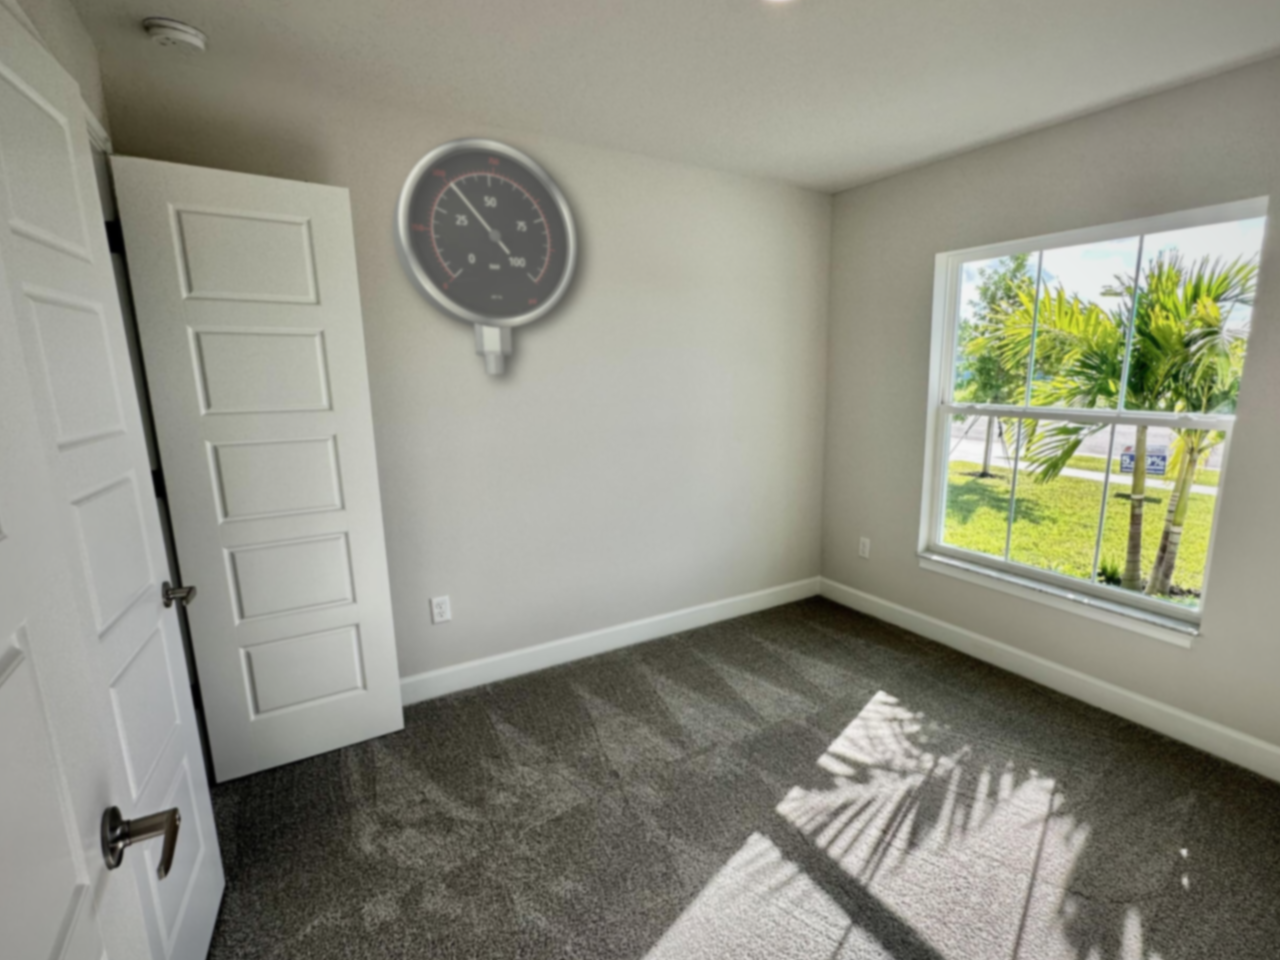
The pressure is 35 bar
